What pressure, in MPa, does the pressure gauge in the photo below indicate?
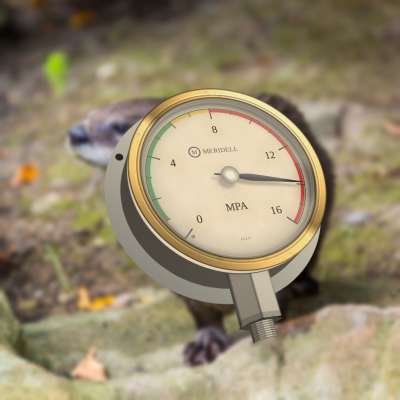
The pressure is 14 MPa
